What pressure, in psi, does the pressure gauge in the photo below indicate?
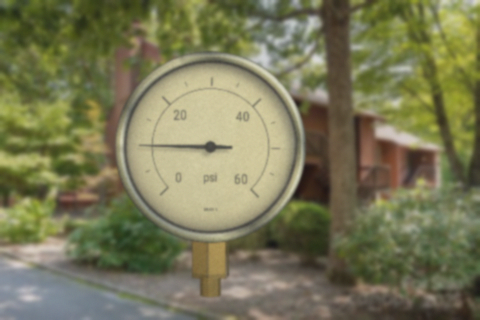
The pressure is 10 psi
